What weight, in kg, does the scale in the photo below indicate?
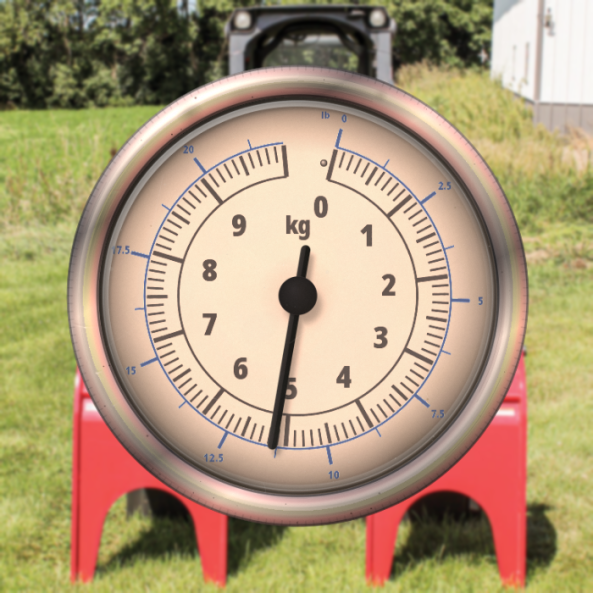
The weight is 5.15 kg
